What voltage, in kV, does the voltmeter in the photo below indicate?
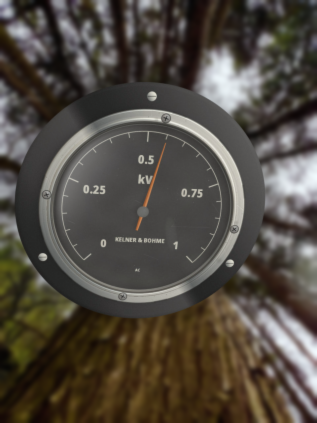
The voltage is 0.55 kV
